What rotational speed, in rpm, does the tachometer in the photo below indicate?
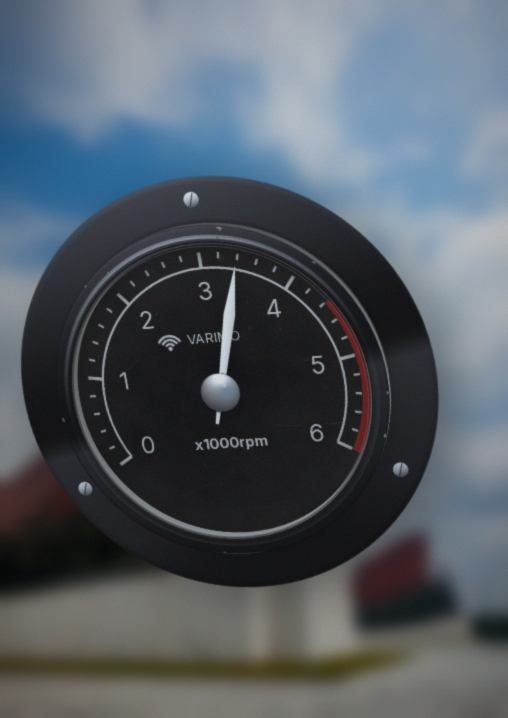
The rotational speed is 3400 rpm
